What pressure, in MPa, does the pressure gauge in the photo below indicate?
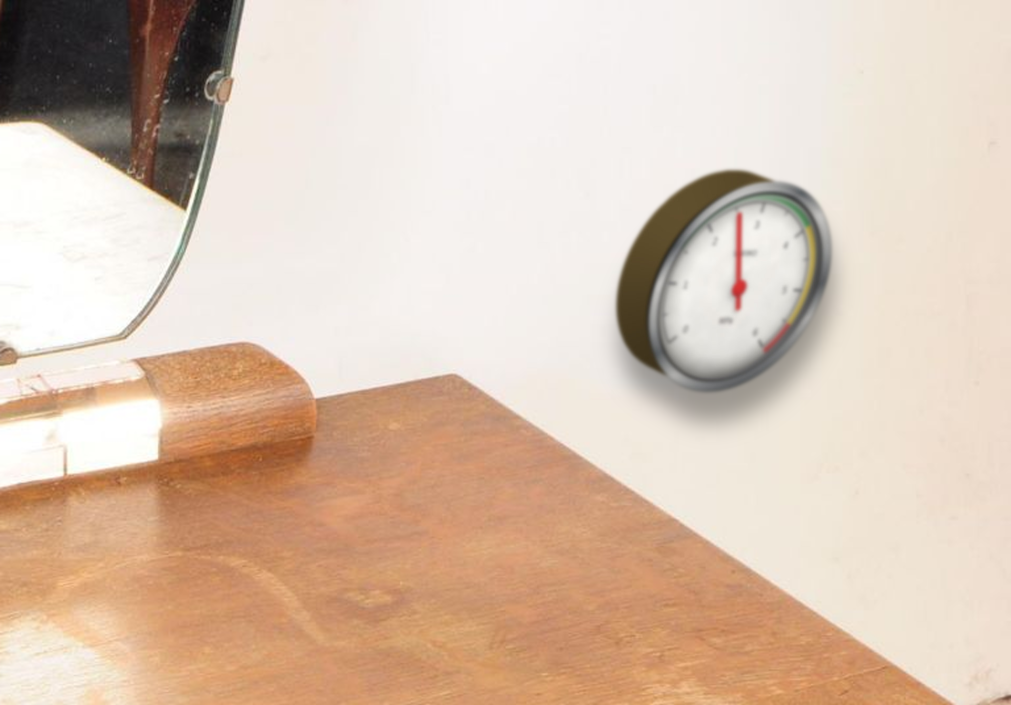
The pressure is 2.5 MPa
